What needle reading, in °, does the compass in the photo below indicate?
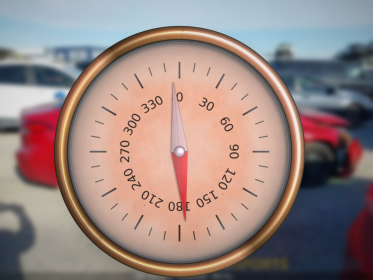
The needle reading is 175 °
